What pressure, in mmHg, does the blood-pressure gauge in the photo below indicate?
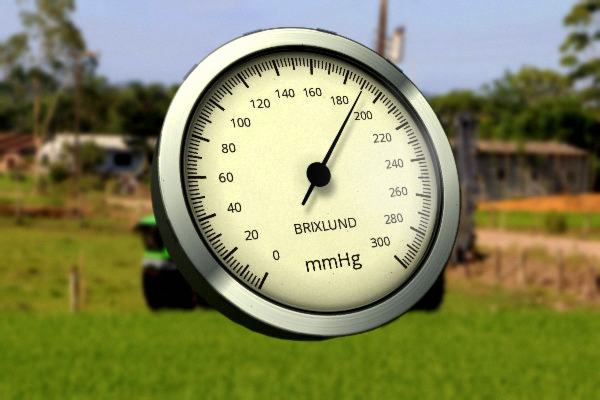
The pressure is 190 mmHg
